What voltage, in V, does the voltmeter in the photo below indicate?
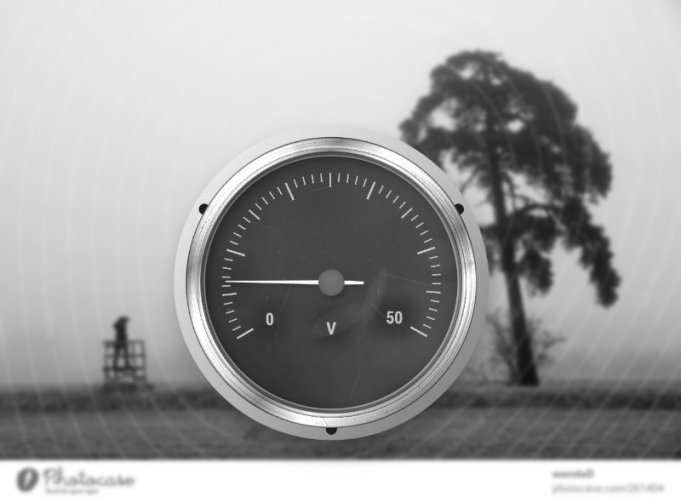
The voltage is 6.5 V
